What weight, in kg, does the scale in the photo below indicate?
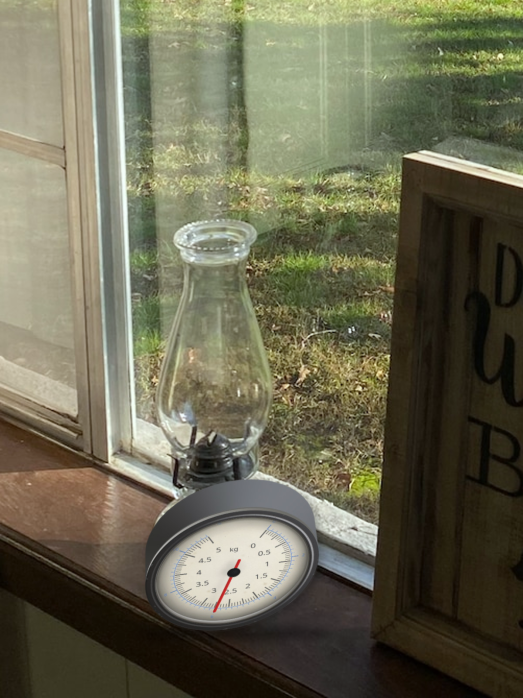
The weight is 2.75 kg
